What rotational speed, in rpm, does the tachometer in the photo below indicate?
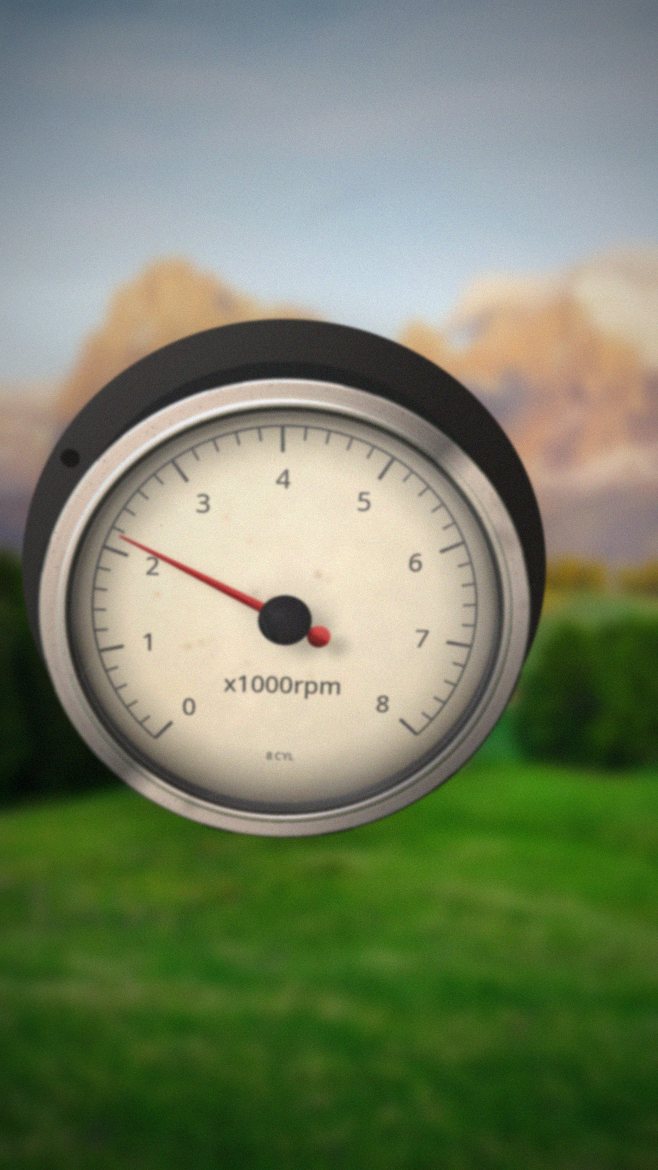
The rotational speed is 2200 rpm
